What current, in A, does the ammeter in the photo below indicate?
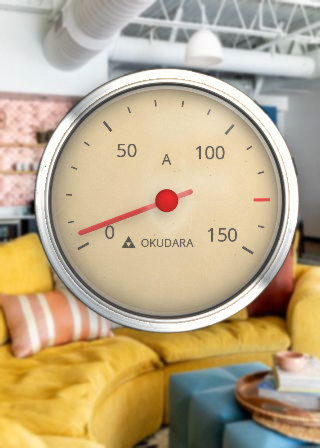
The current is 5 A
